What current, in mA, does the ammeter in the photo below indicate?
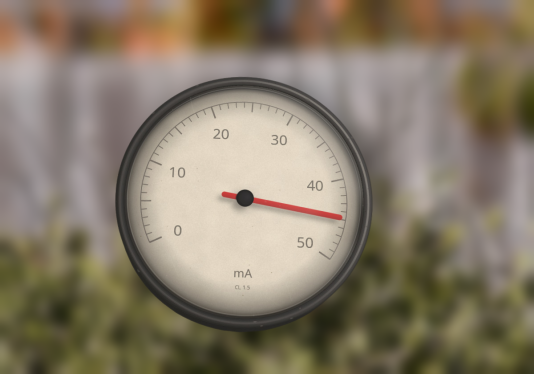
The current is 45 mA
